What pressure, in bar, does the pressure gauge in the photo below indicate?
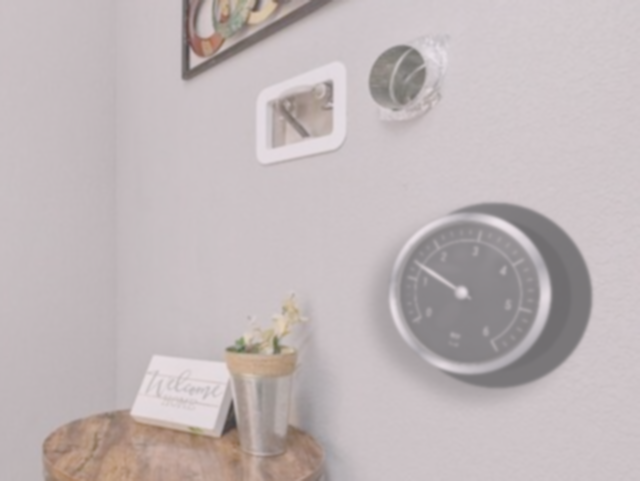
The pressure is 1.4 bar
